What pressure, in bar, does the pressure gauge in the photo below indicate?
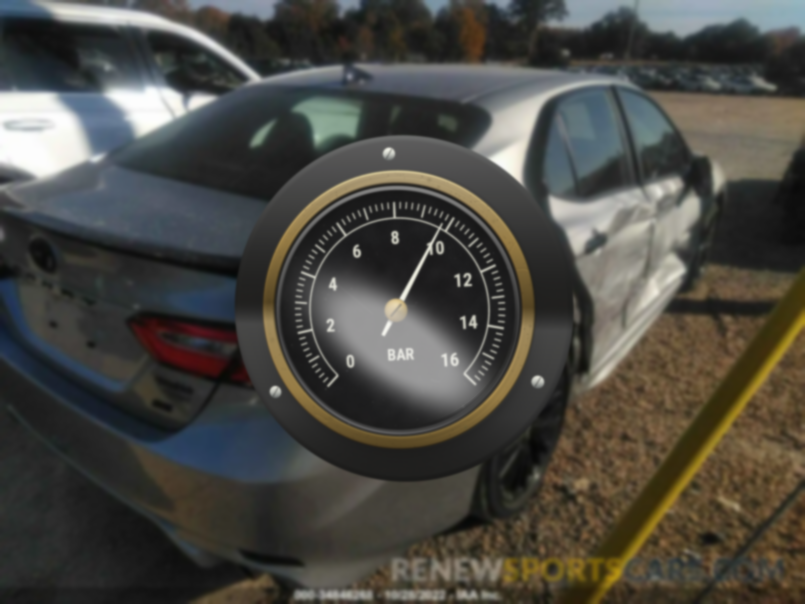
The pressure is 9.8 bar
